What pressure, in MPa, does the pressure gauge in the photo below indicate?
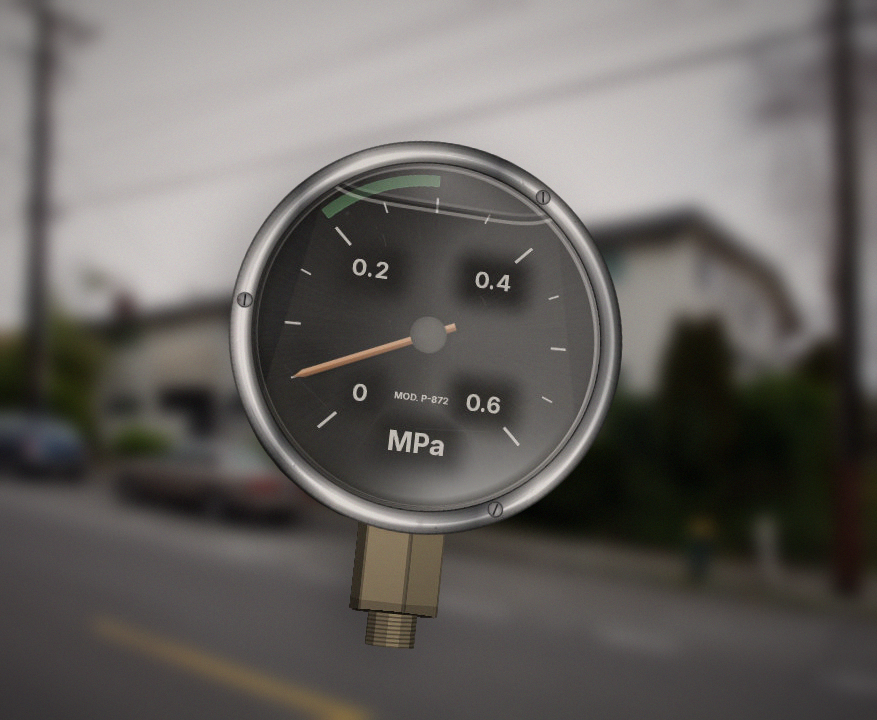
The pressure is 0.05 MPa
